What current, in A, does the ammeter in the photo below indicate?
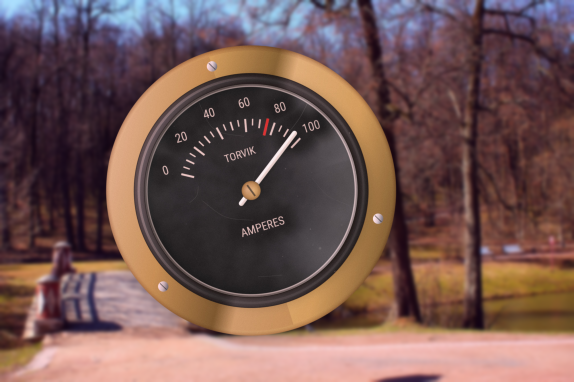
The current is 95 A
